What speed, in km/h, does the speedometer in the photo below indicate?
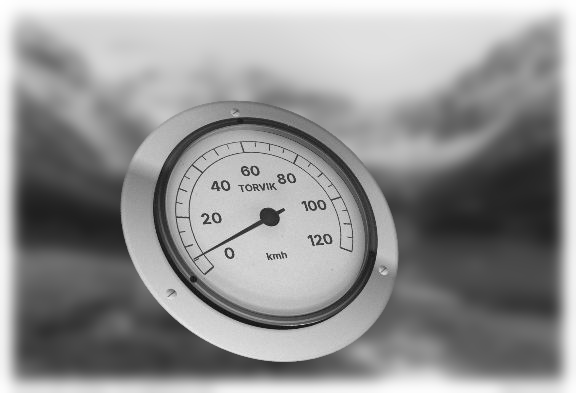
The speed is 5 km/h
